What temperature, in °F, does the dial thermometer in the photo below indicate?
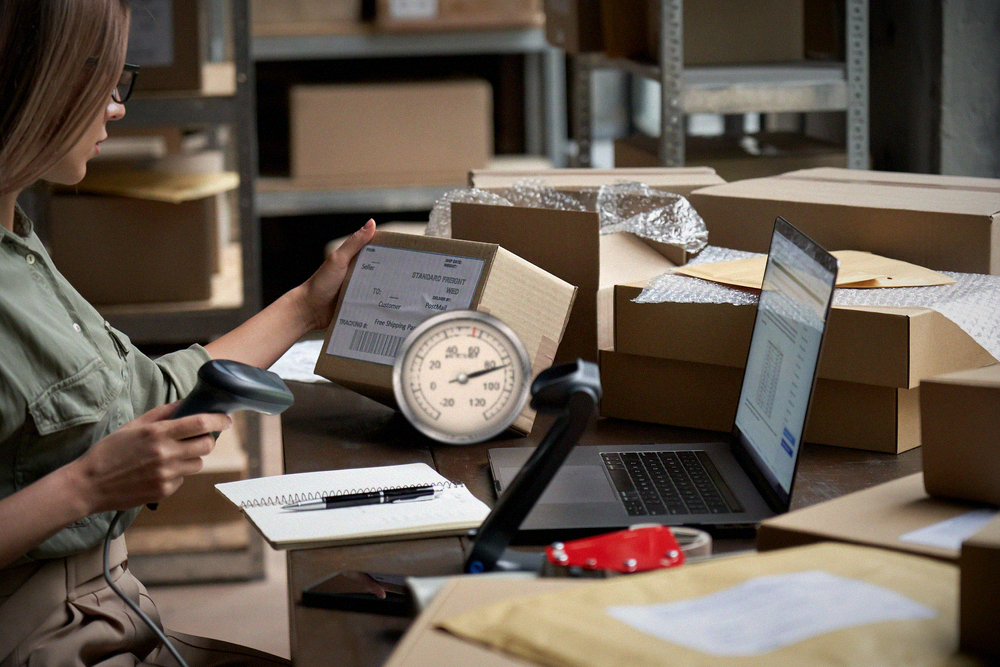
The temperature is 84 °F
